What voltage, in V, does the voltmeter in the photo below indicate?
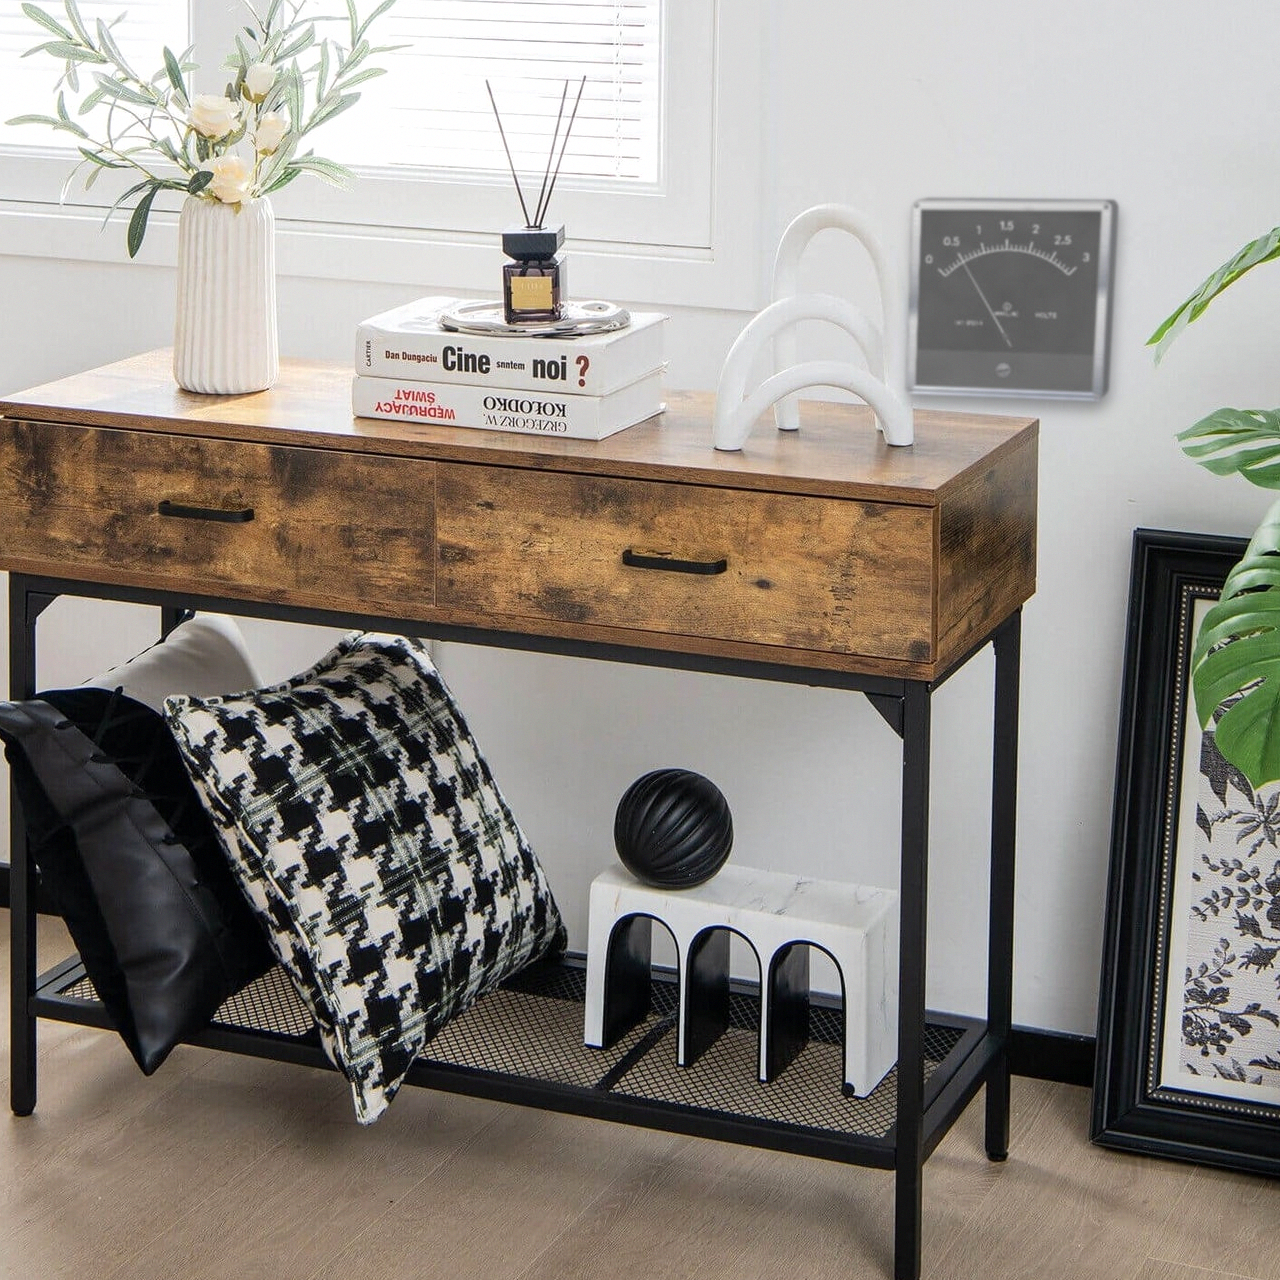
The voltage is 0.5 V
